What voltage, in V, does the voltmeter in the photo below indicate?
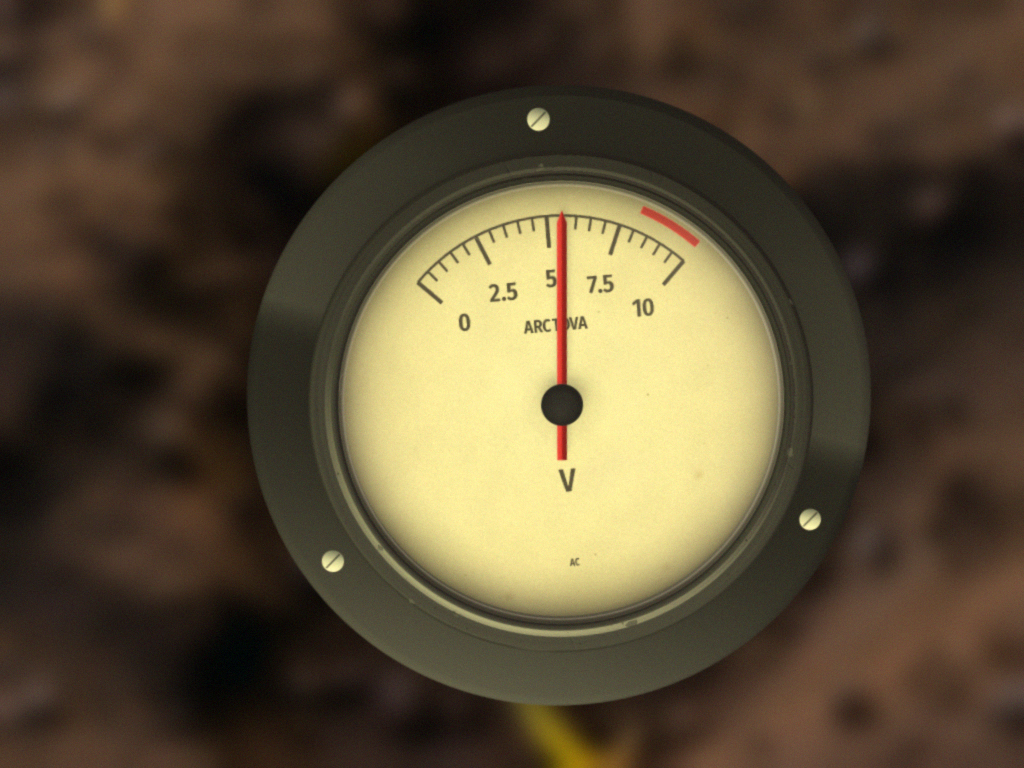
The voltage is 5.5 V
